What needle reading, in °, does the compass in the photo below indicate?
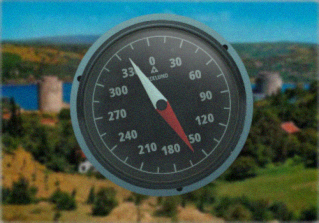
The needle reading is 157.5 °
